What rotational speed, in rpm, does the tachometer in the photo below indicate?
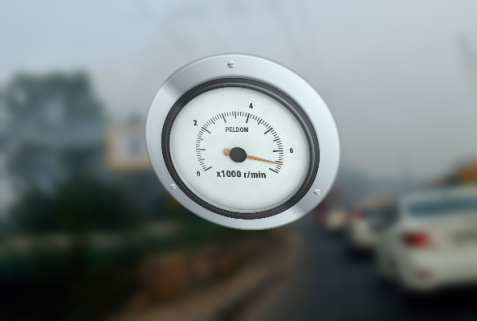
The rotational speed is 6500 rpm
